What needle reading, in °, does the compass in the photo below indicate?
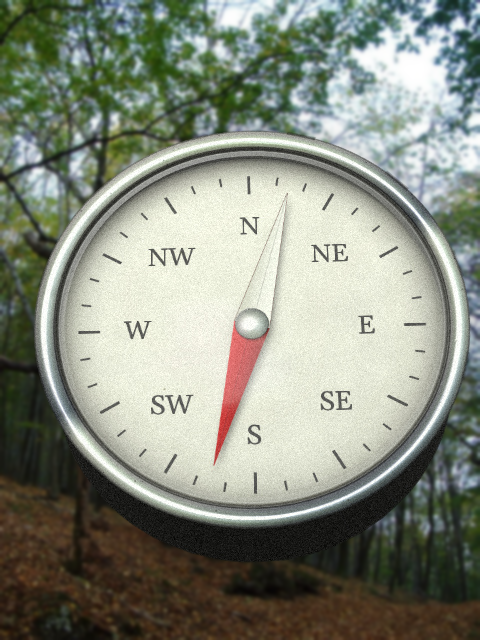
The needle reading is 195 °
